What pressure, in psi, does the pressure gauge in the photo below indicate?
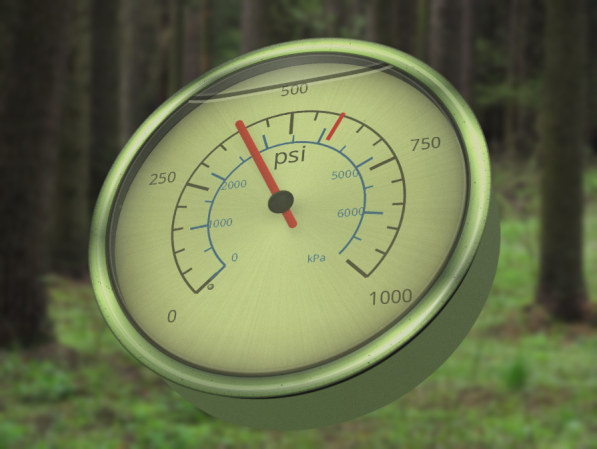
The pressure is 400 psi
